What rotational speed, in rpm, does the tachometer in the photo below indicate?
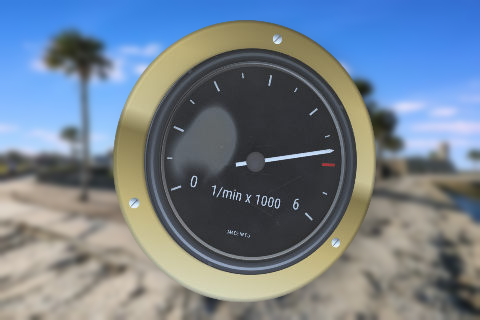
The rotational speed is 4750 rpm
